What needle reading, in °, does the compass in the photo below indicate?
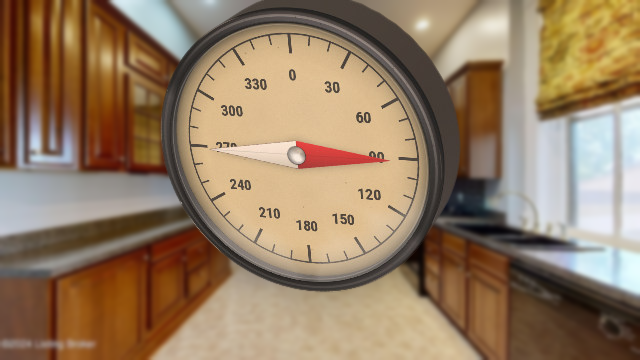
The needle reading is 90 °
